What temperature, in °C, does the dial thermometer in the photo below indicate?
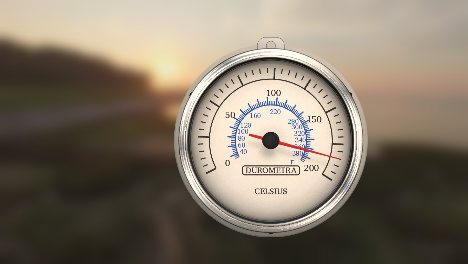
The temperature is 185 °C
